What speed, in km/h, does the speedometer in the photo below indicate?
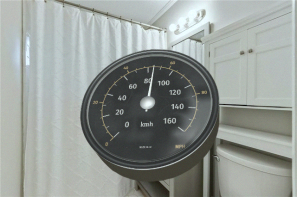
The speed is 85 km/h
